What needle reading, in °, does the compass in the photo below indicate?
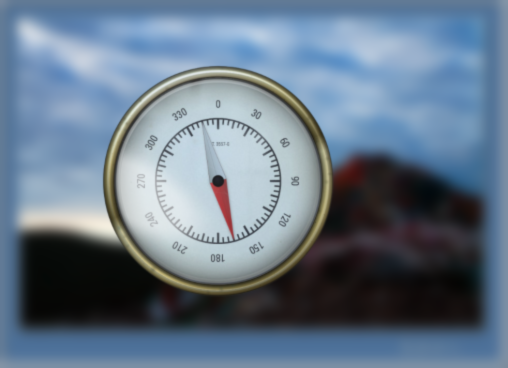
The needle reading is 165 °
